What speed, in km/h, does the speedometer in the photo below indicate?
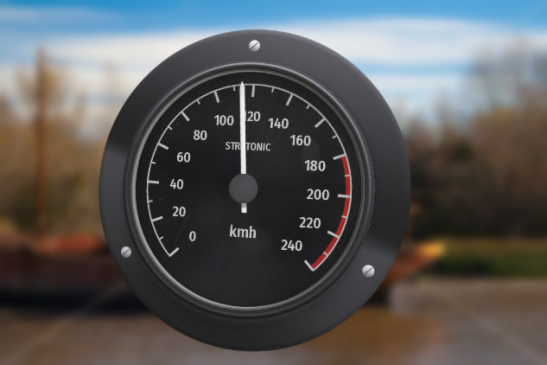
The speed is 115 km/h
